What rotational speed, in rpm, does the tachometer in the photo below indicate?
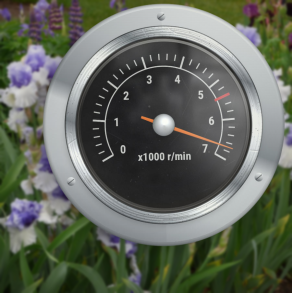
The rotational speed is 6700 rpm
